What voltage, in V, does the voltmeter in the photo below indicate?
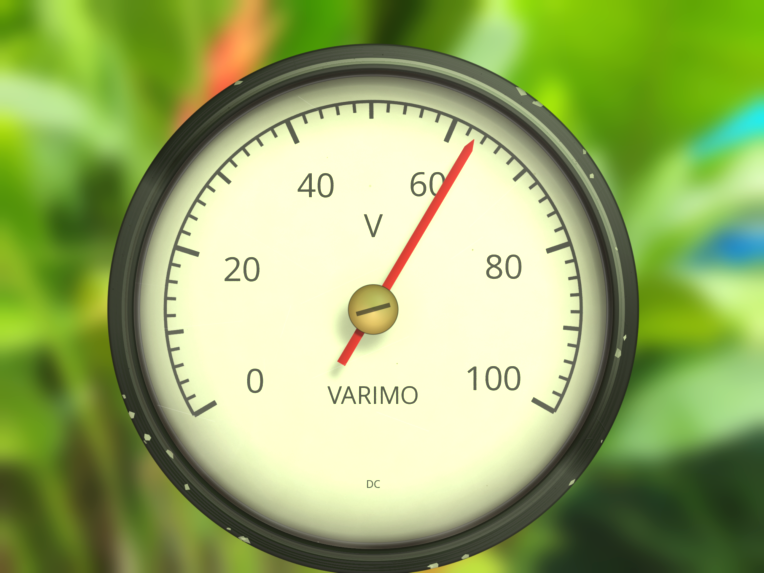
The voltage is 63 V
